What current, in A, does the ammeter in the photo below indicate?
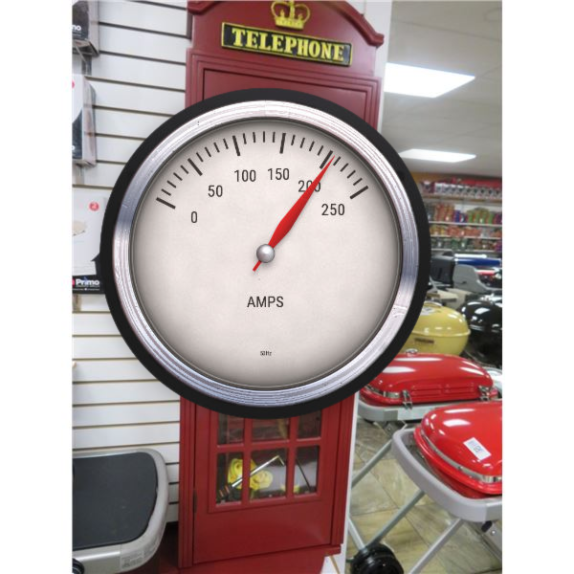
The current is 205 A
